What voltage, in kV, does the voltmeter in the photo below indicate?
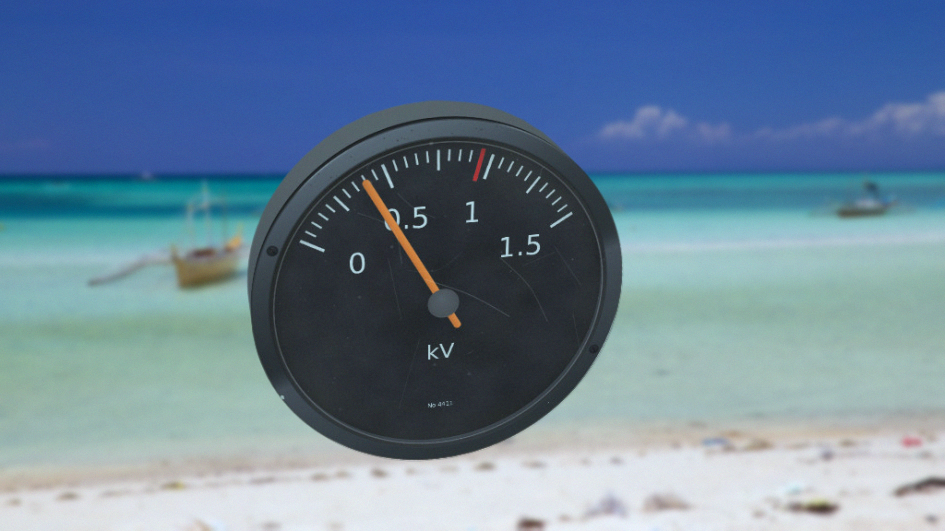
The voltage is 0.4 kV
